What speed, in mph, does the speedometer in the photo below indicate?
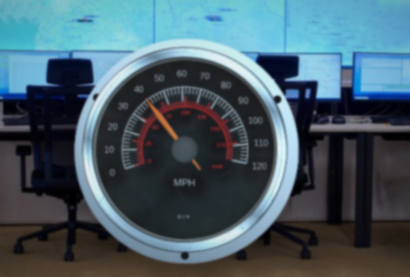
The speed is 40 mph
